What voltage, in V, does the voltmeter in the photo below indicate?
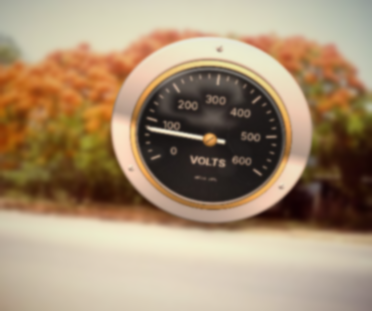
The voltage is 80 V
